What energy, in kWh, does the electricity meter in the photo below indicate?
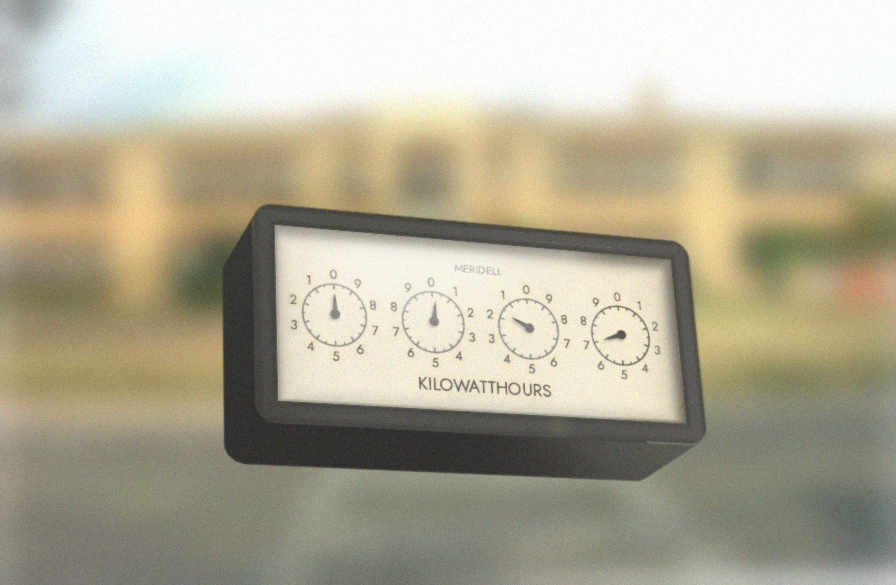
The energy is 17 kWh
